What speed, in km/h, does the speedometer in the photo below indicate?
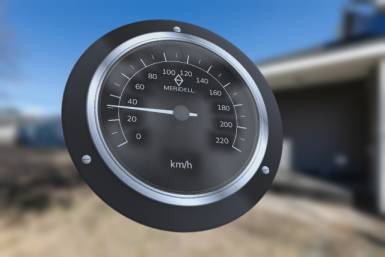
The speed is 30 km/h
